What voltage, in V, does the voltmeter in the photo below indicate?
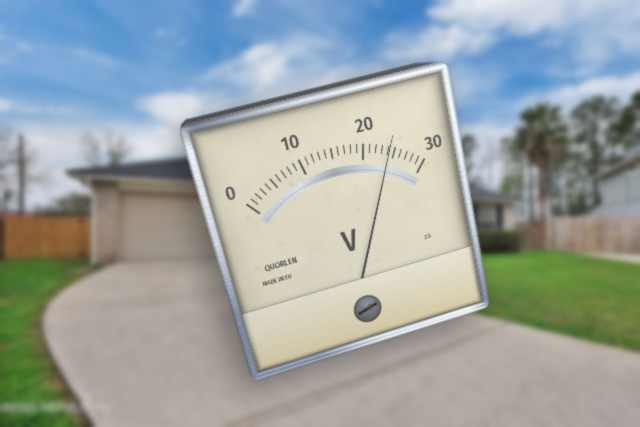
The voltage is 24 V
